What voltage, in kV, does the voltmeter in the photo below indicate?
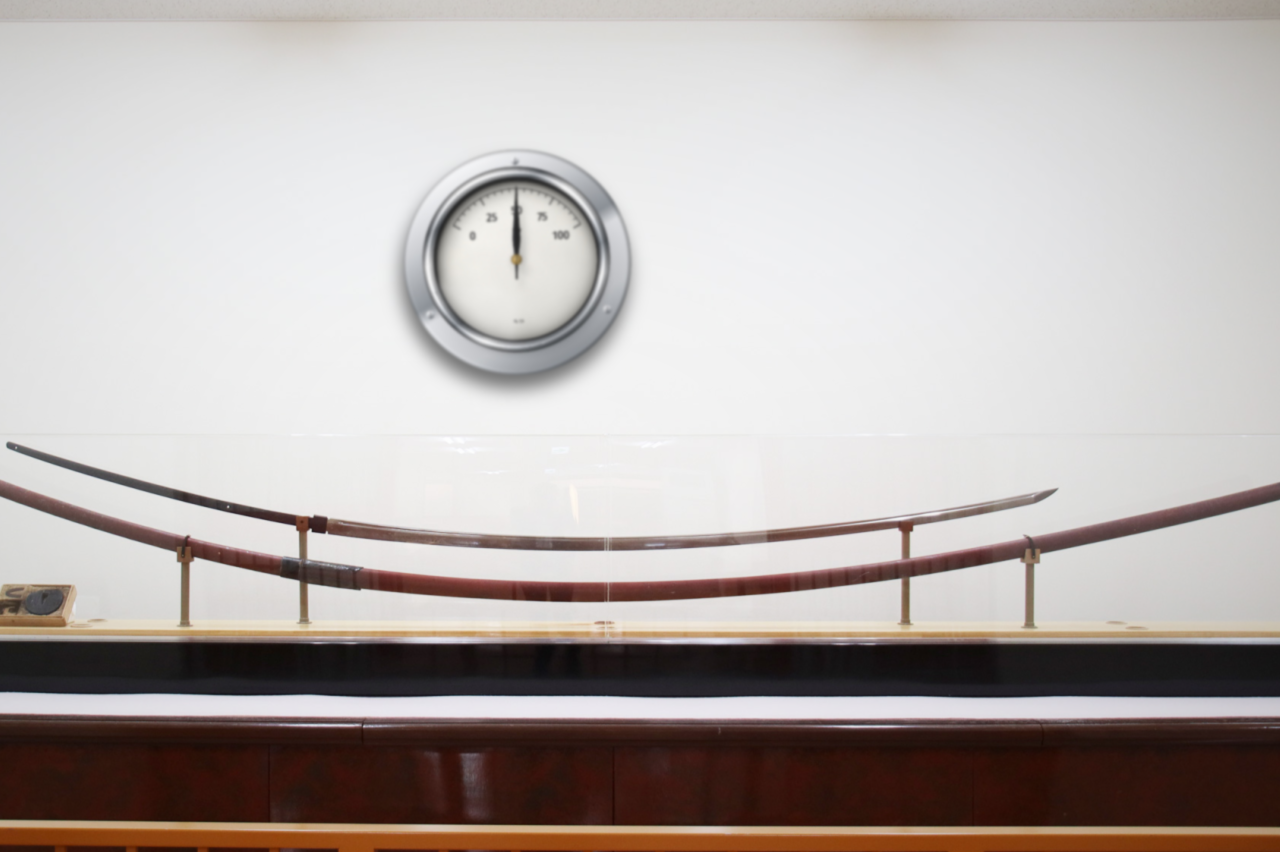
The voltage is 50 kV
